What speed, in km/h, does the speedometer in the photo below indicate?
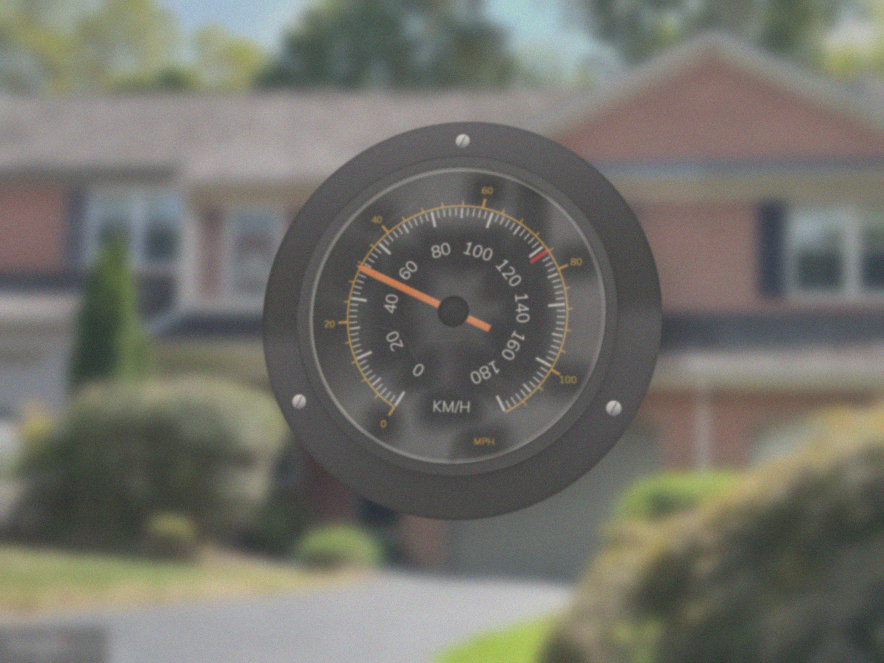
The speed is 50 km/h
